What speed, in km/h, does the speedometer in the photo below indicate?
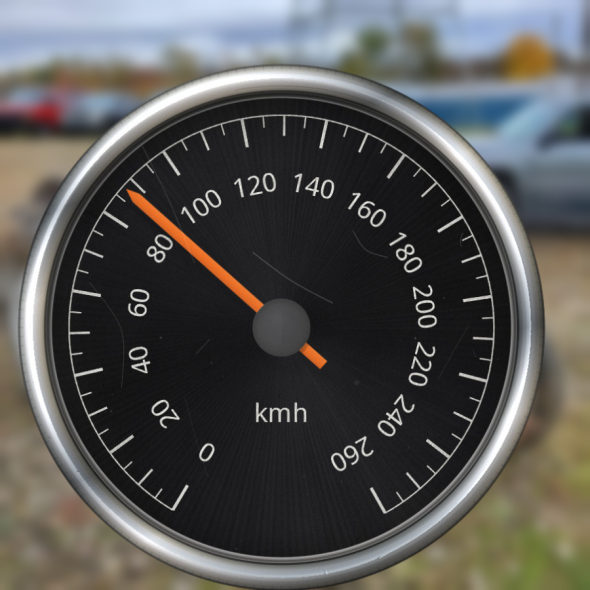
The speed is 87.5 km/h
